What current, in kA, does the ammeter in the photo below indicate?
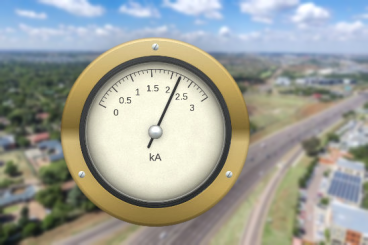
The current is 2.2 kA
